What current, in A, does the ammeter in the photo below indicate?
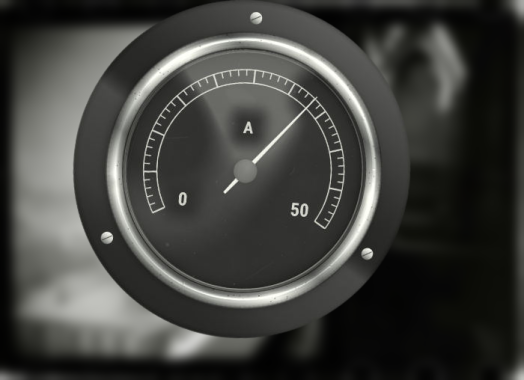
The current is 33 A
